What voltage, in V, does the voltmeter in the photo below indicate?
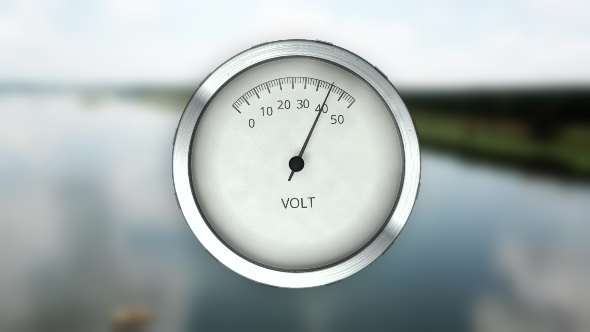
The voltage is 40 V
